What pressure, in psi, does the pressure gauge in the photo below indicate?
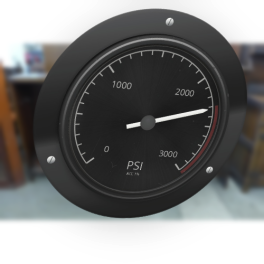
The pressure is 2300 psi
